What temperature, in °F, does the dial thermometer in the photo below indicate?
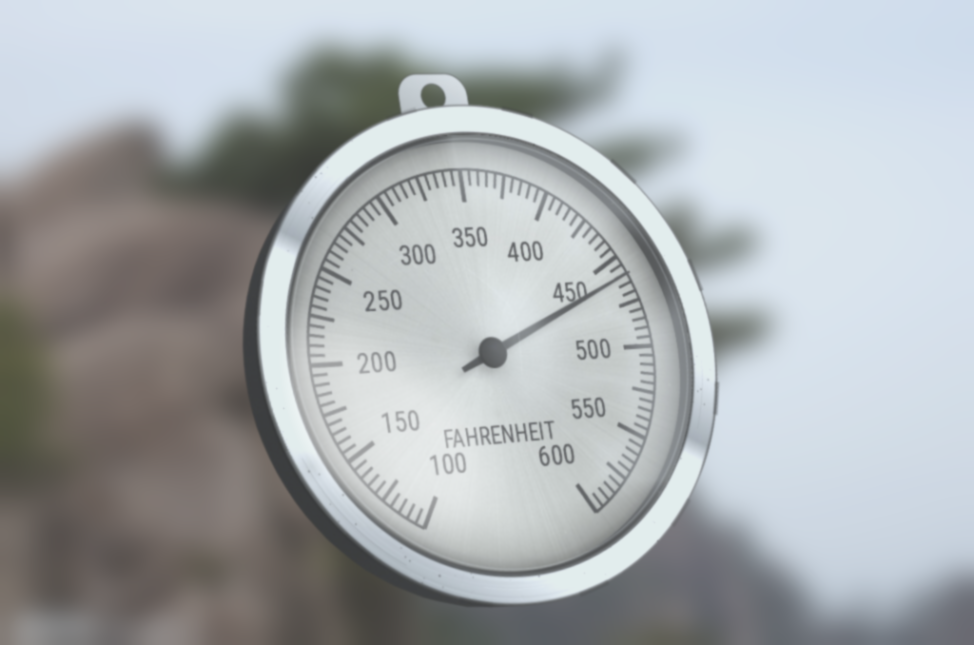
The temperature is 460 °F
